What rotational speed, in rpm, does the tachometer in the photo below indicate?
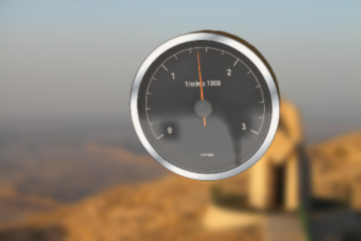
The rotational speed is 1500 rpm
